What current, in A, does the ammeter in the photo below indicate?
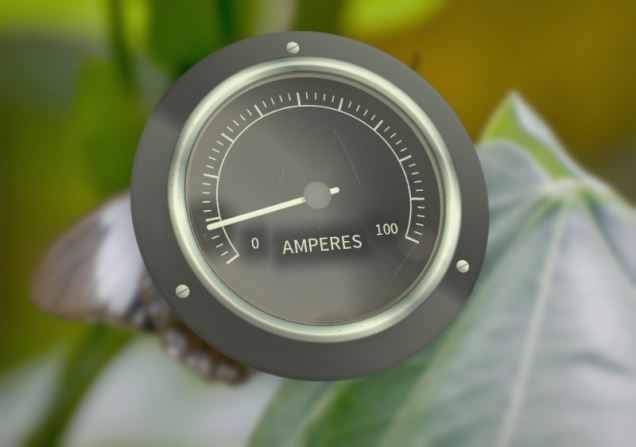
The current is 8 A
